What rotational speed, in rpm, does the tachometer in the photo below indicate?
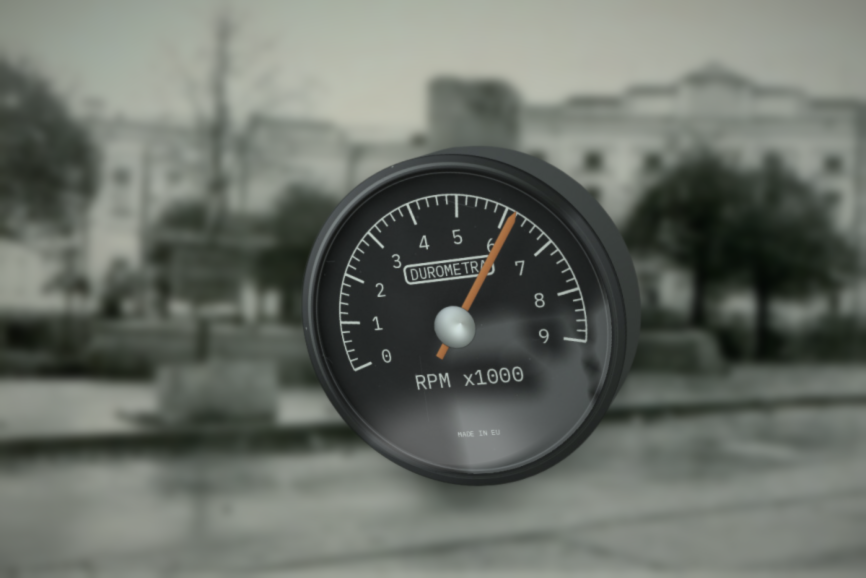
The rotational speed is 6200 rpm
